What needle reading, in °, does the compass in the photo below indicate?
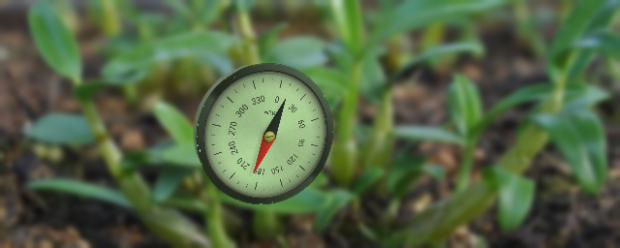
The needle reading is 190 °
